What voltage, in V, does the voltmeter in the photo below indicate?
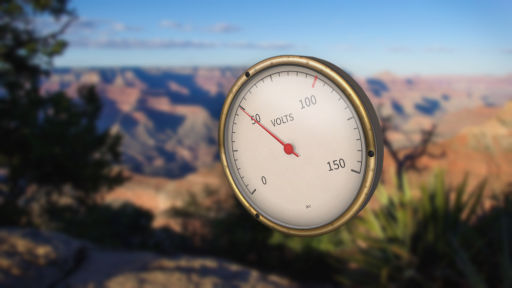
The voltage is 50 V
